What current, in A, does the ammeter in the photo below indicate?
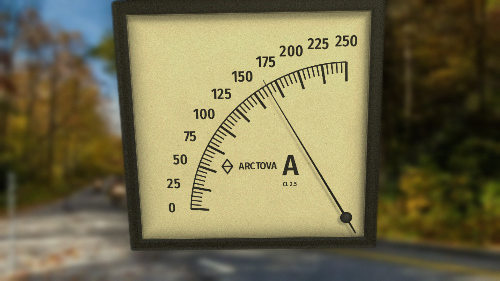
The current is 165 A
